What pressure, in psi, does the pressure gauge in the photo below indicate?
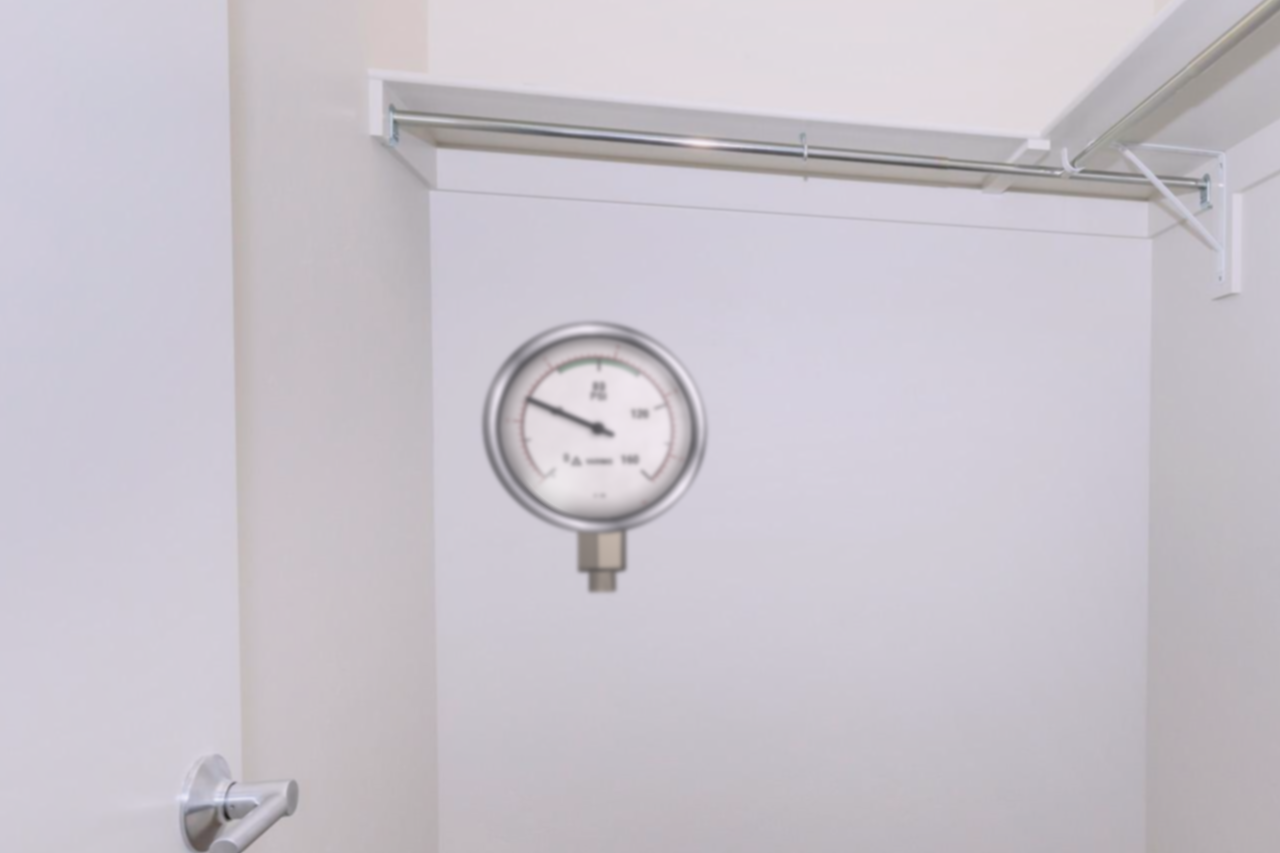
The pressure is 40 psi
